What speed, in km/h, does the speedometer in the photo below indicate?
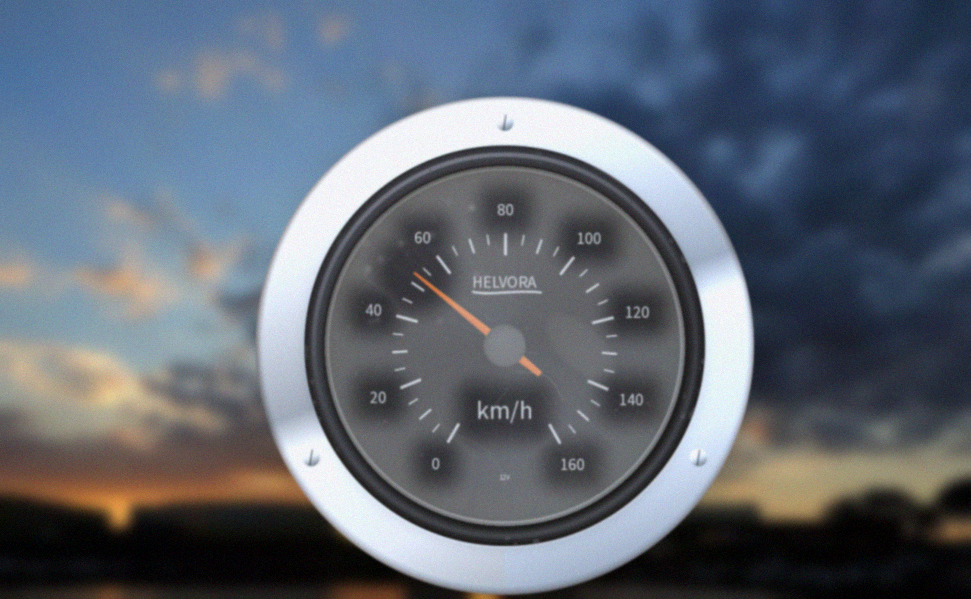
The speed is 52.5 km/h
